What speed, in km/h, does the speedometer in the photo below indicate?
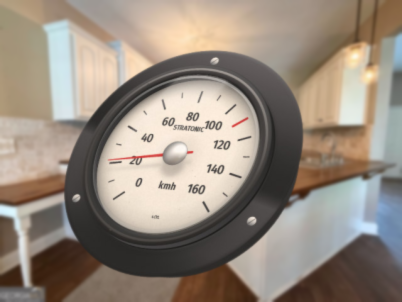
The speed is 20 km/h
